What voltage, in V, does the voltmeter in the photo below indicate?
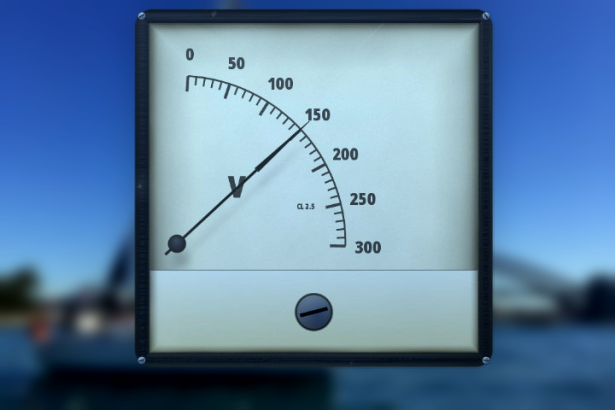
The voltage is 150 V
